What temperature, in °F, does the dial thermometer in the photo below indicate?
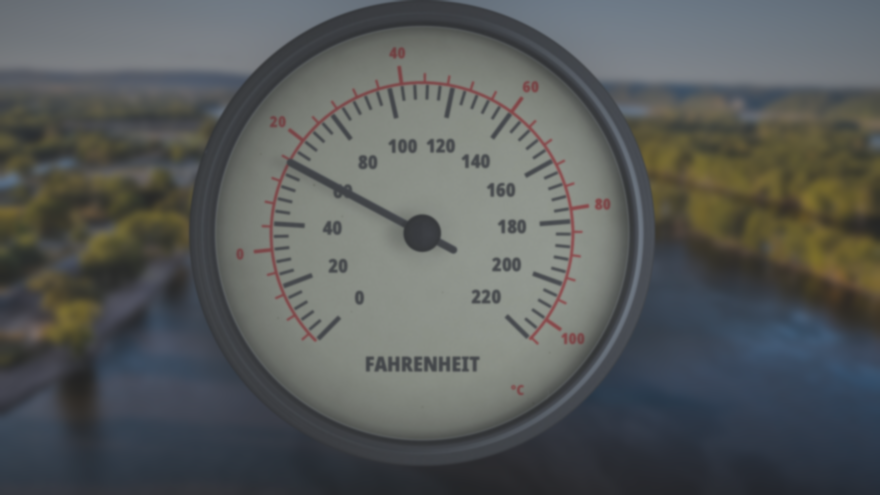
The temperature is 60 °F
